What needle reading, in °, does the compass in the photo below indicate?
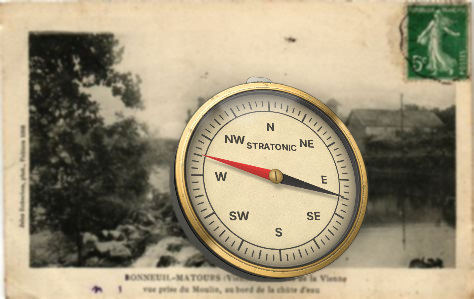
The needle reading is 285 °
